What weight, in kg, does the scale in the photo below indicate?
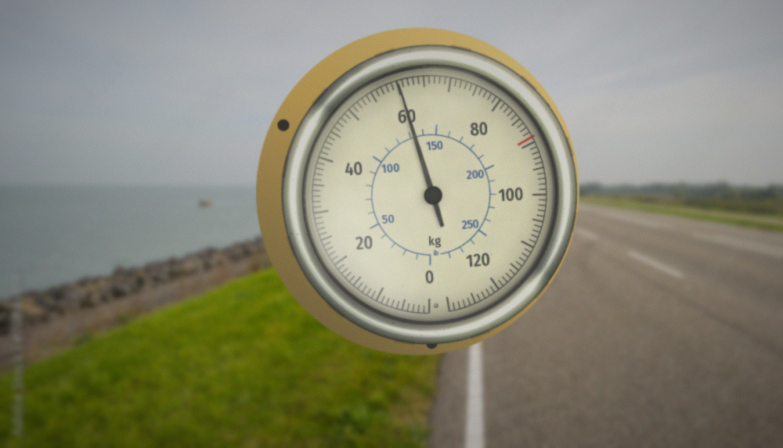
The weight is 60 kg
